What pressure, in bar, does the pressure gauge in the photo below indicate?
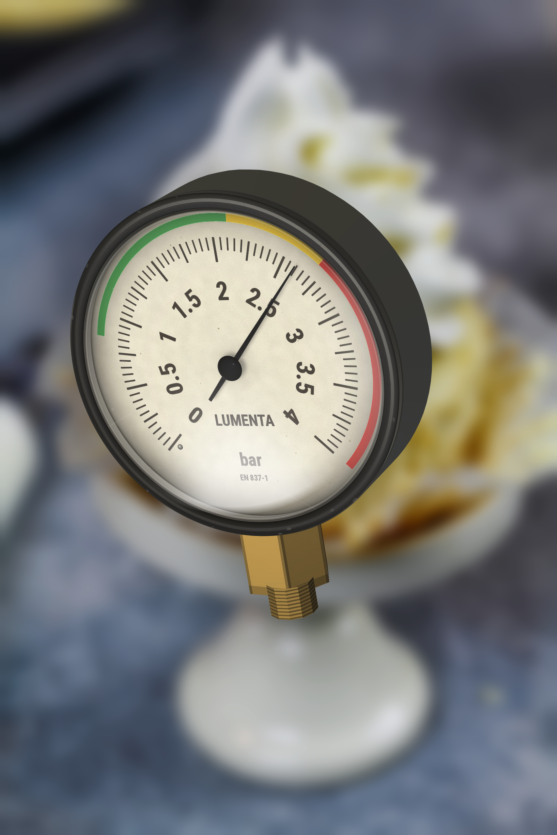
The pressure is 2.6 bar
